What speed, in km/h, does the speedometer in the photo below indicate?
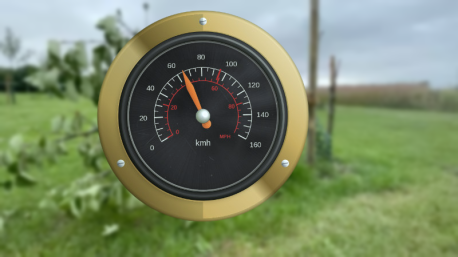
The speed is 65 km/h
